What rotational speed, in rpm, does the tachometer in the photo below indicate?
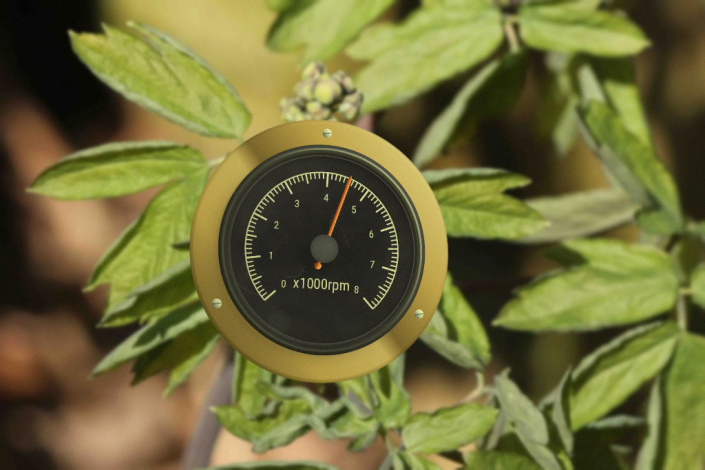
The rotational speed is 4500 rpm
